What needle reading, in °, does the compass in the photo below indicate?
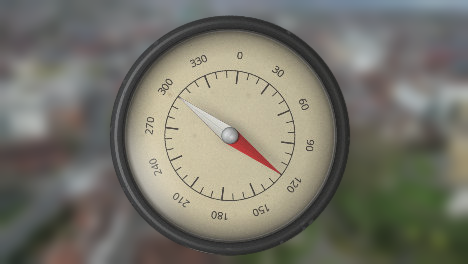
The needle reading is 120 °
